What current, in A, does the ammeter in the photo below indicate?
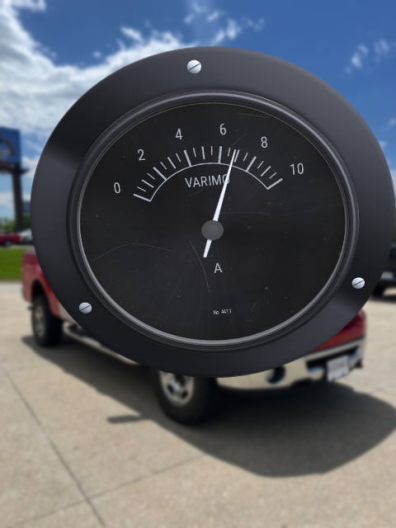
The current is 6.75 A
